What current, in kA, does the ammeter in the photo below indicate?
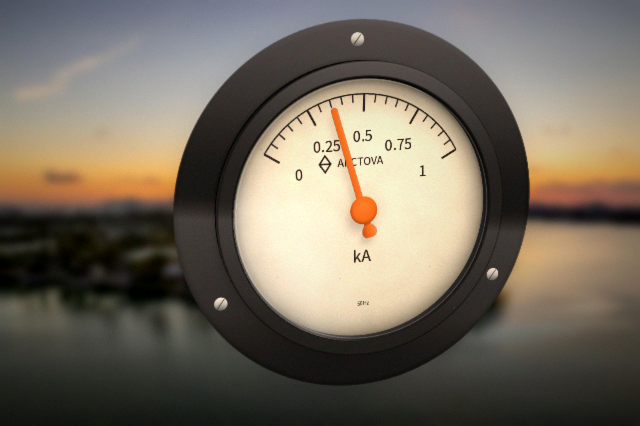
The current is 0.35 kA
